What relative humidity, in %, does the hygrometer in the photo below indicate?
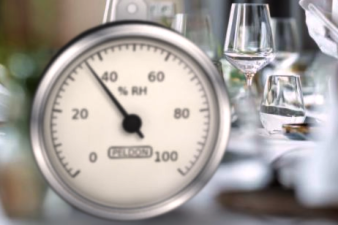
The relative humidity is 36 %
